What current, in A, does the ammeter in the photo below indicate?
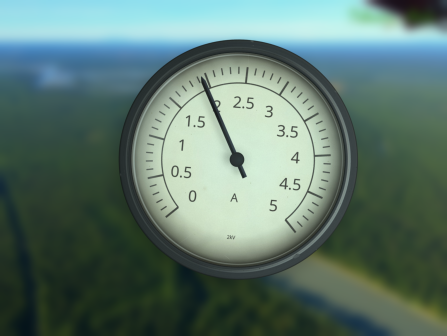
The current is 1.95 A
